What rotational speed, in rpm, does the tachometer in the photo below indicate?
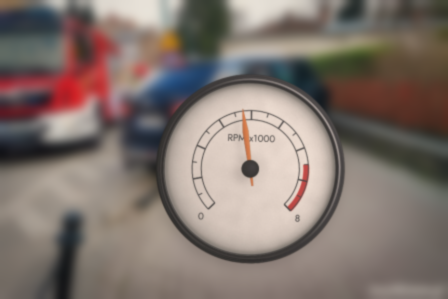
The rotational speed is 3750 rpm
